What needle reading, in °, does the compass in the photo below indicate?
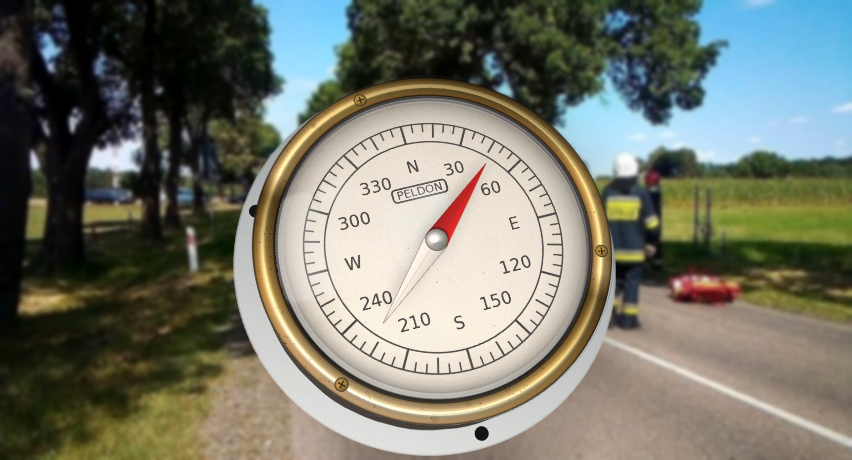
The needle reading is 47.5 °
